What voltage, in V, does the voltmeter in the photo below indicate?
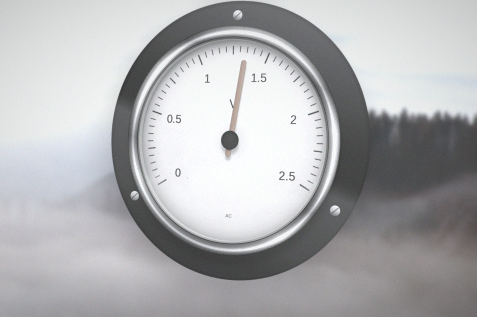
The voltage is 1.35 V
